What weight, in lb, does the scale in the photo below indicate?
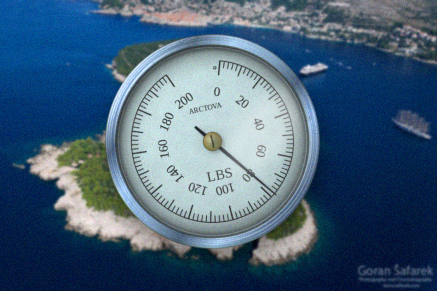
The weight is 78 lb
